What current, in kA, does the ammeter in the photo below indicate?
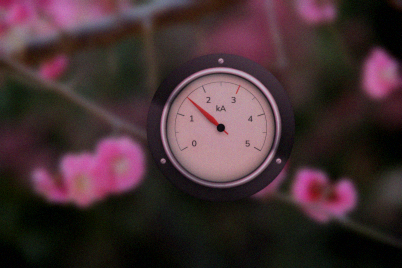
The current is 1.5 kA
